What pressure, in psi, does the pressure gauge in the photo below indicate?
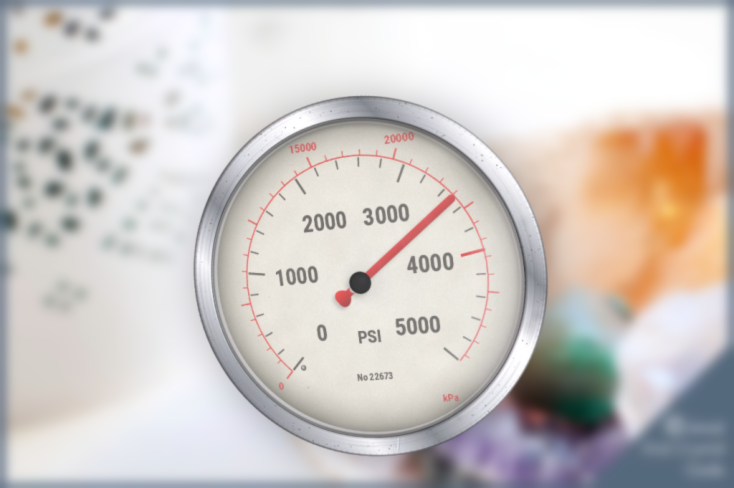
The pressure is 3500 psi
